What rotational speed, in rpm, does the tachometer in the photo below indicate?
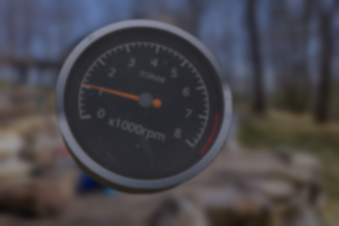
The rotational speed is 1000 rpm
